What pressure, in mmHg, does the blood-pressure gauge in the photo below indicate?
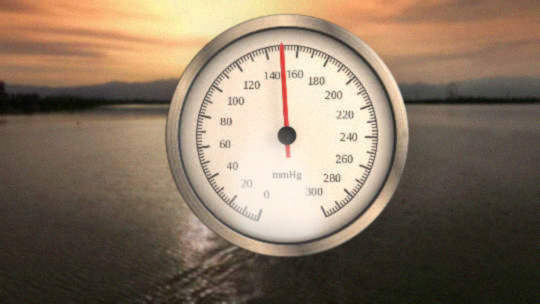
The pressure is 150 mmHg
